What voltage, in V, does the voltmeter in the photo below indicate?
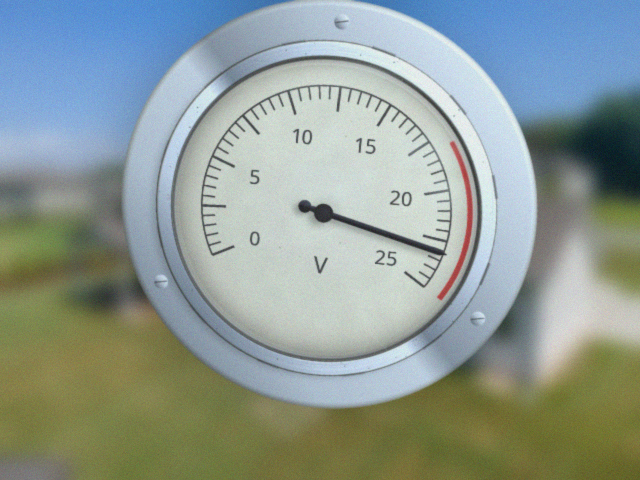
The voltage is 23 V
